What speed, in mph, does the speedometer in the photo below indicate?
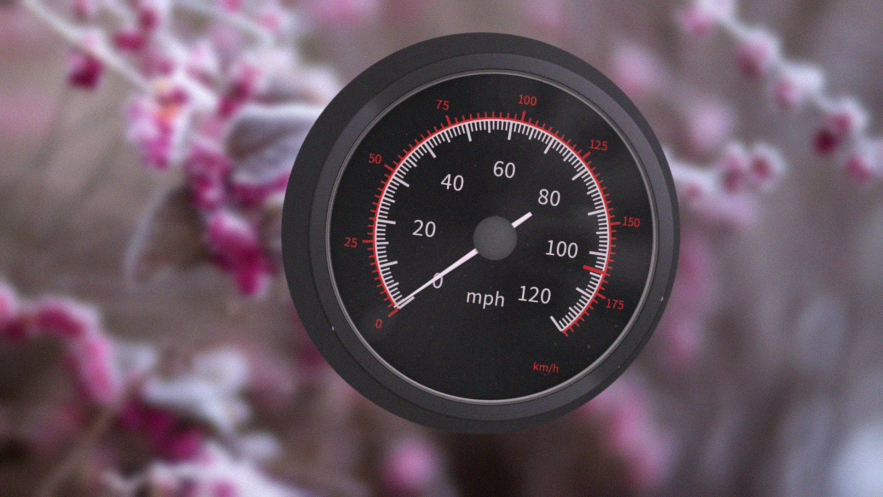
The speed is 1 mph
